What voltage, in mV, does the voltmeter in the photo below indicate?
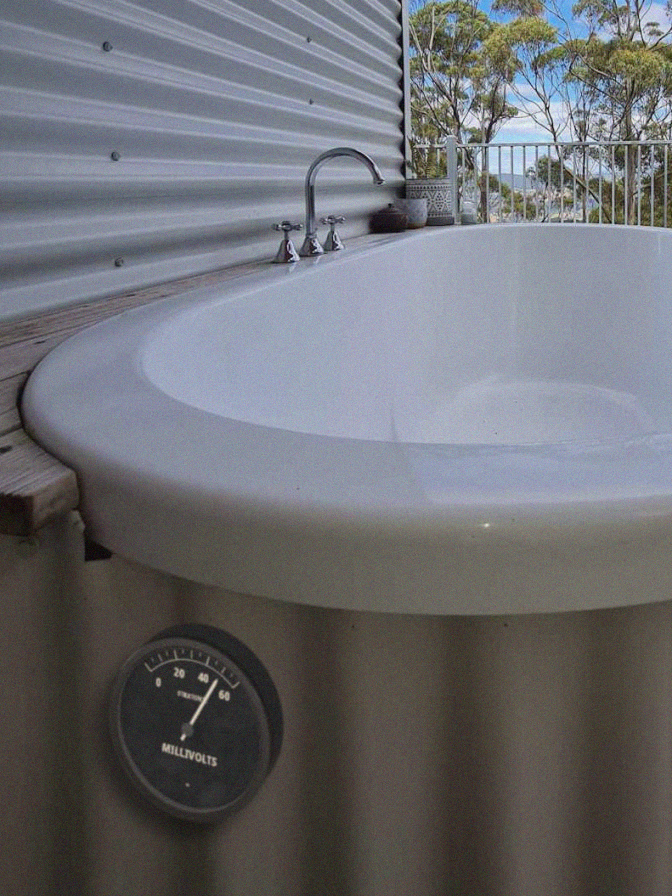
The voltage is 50 mV
